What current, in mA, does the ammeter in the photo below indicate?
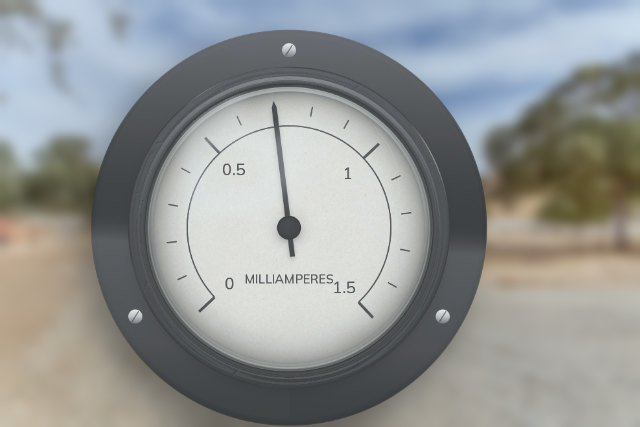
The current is 0.7 mA
